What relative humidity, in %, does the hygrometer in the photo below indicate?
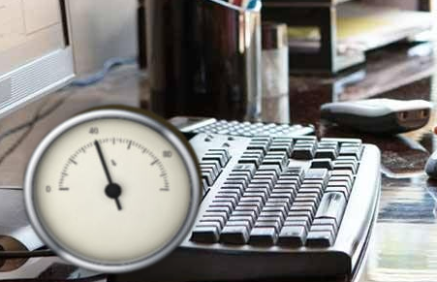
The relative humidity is 40 %
